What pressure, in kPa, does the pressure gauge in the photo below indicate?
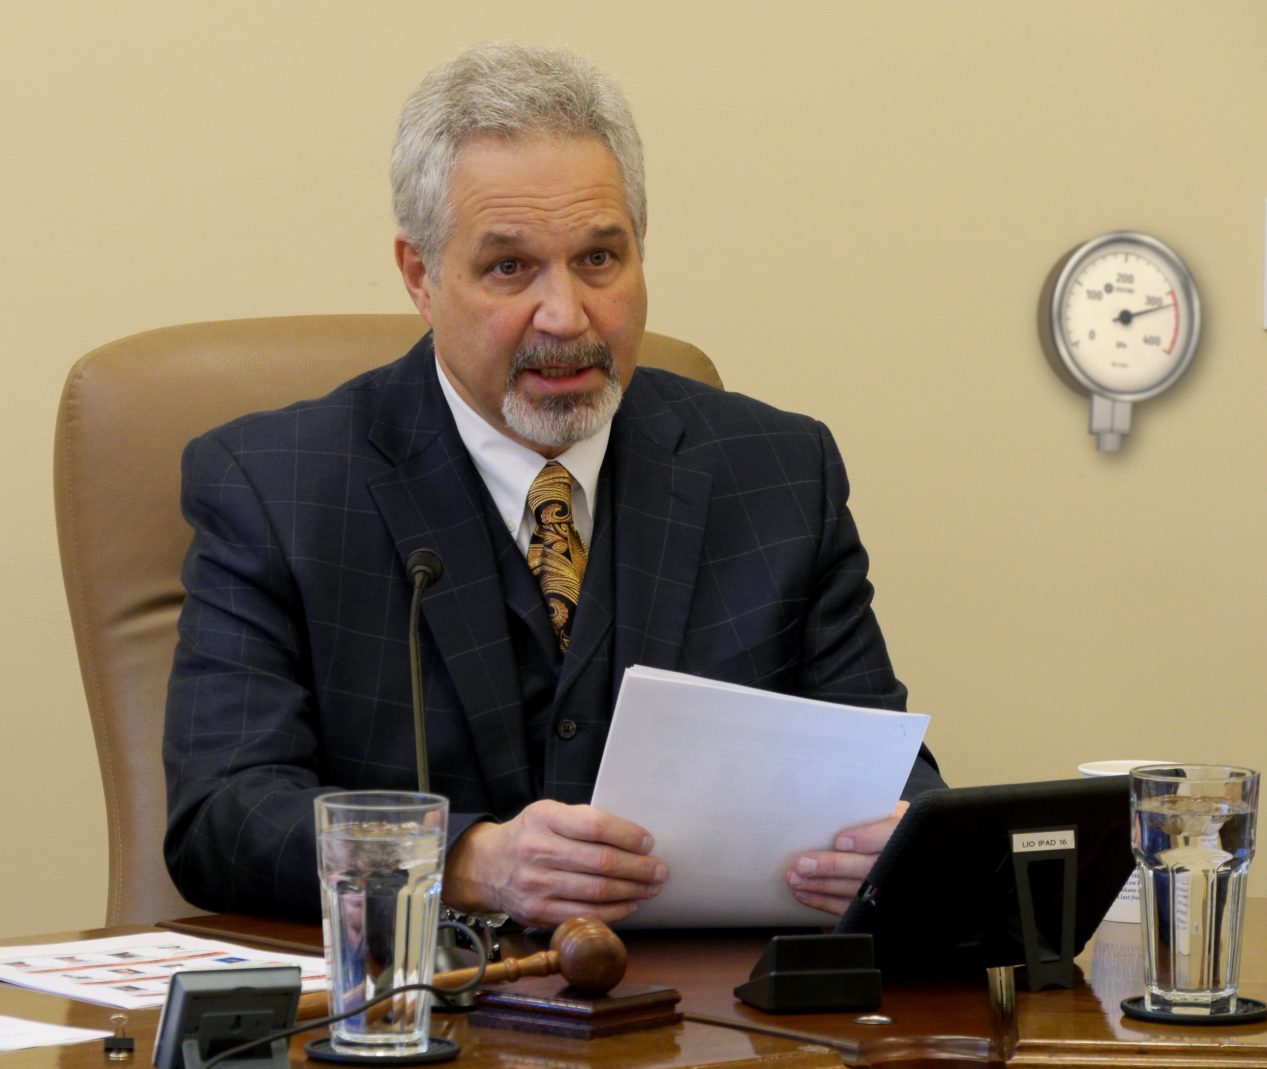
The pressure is 320 kPa
